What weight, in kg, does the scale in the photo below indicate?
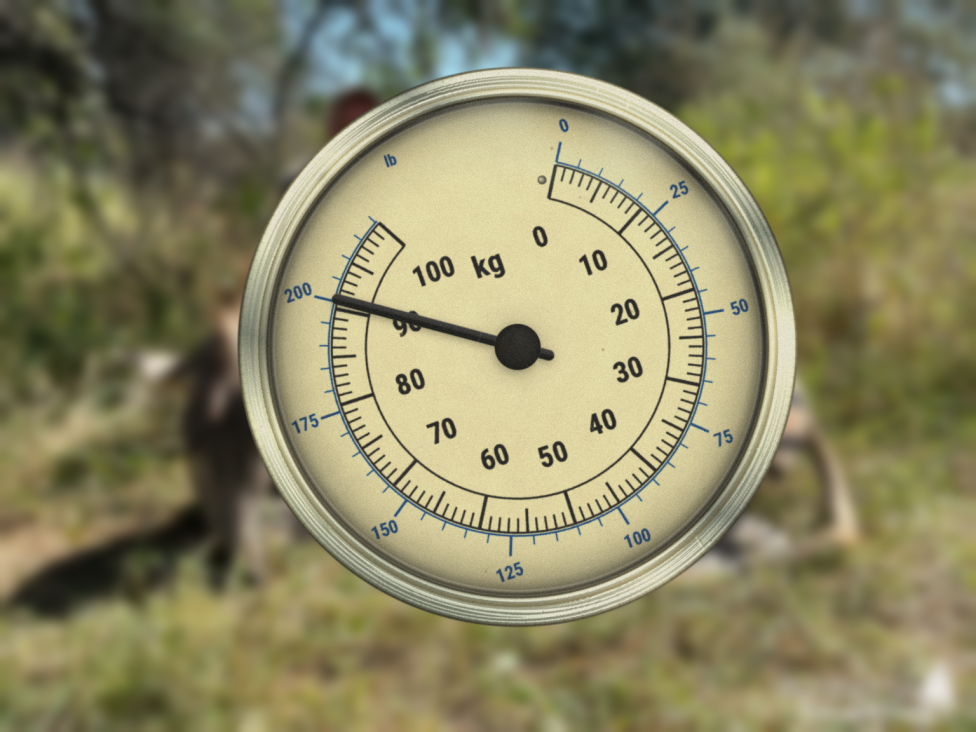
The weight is 91 kg
